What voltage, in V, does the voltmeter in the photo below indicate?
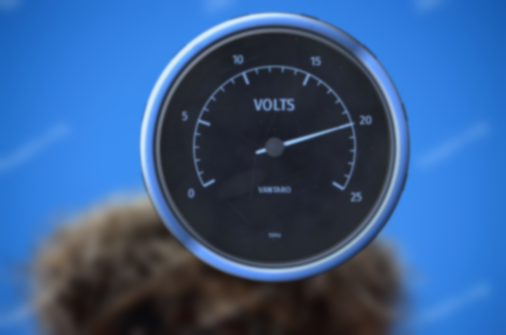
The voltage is 20 V
